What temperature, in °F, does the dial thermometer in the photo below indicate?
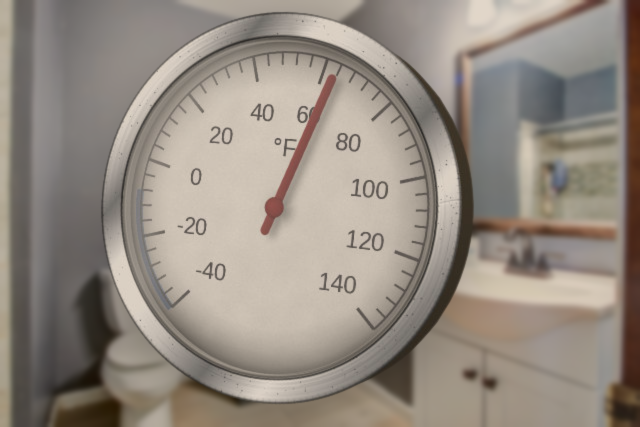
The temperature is 64 °F
